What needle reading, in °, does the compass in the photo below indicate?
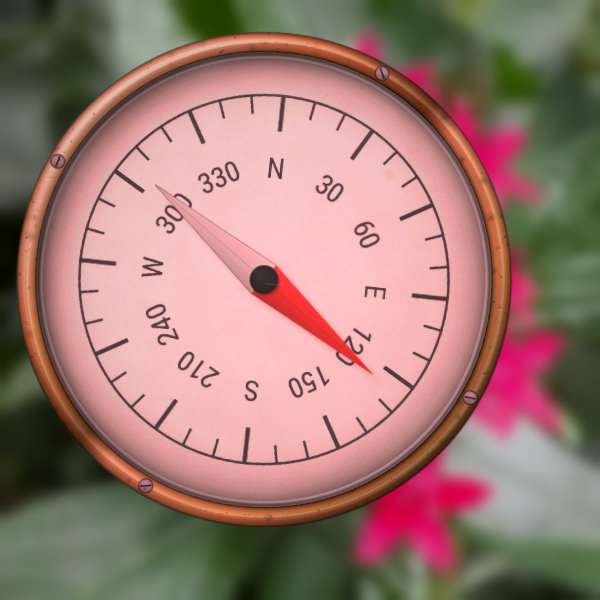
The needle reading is 125 °
